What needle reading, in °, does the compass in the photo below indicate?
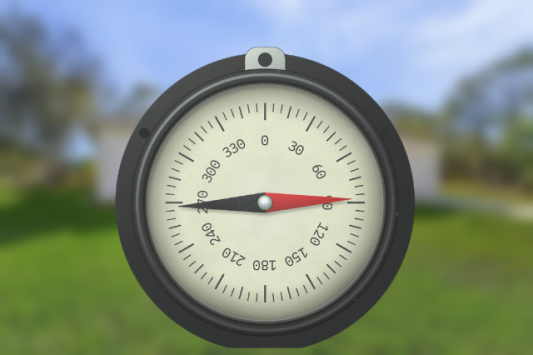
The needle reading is 87.5 °
